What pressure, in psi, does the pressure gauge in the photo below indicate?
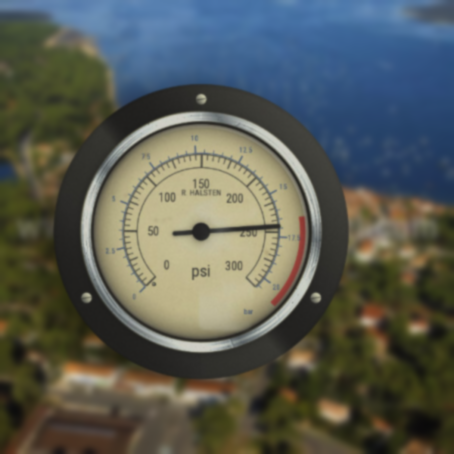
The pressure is 245 psi
